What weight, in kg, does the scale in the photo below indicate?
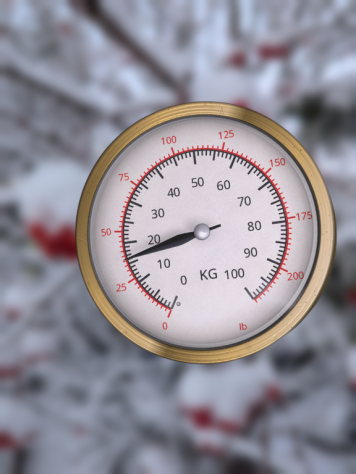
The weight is 16 kg
